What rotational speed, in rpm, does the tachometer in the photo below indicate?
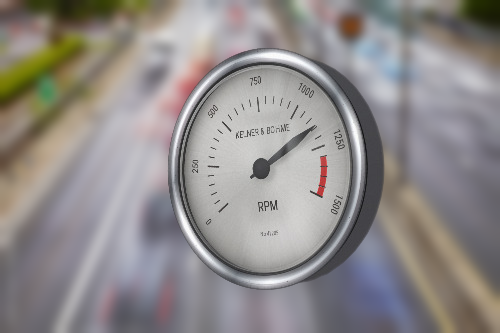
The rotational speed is 1150 rpm
